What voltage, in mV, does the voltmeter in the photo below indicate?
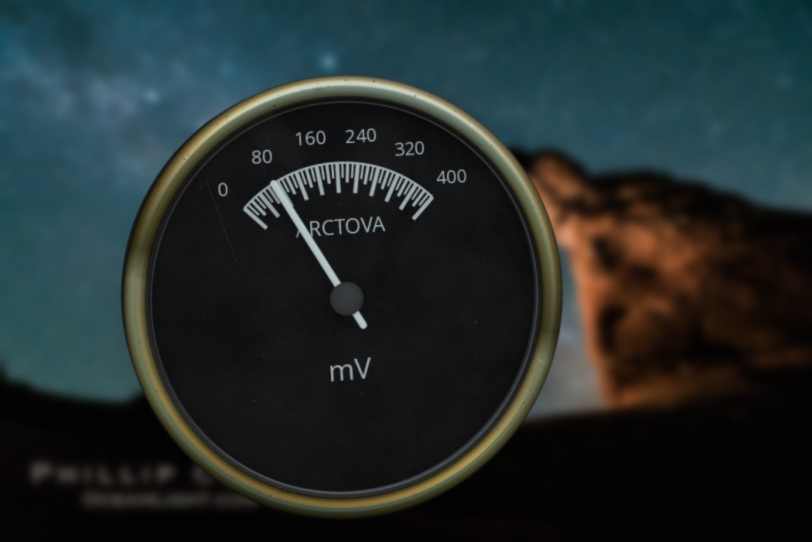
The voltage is 70 mV
